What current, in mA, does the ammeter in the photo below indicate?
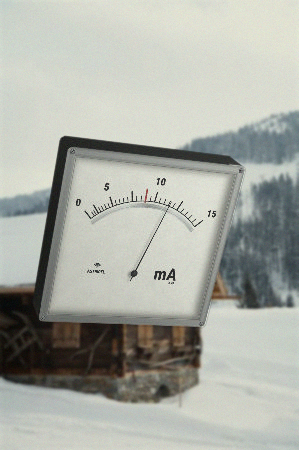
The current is 11.5 mA
